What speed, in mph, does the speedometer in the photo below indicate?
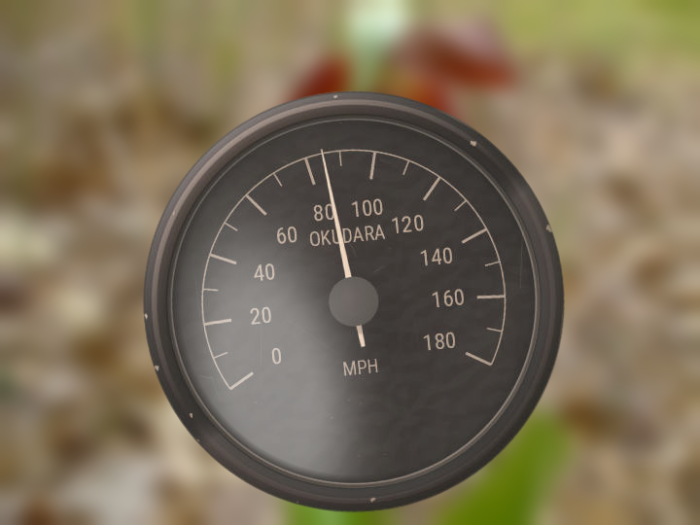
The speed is 85 mph
